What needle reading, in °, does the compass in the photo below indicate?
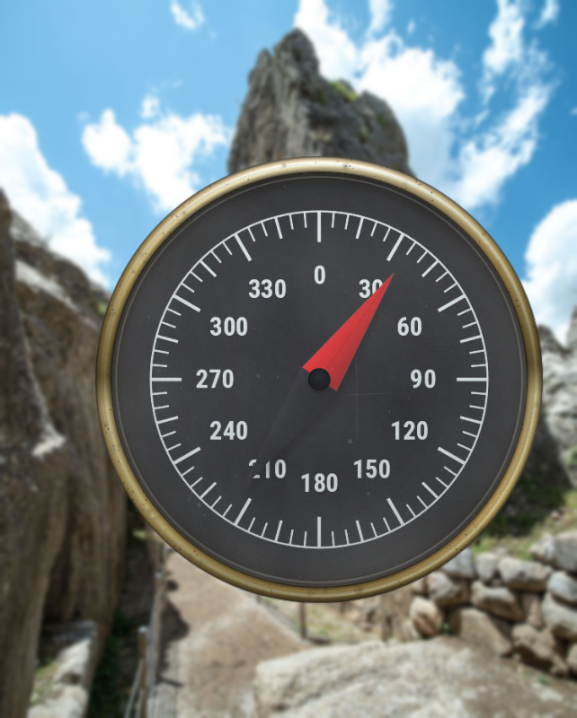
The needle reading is 35 °
